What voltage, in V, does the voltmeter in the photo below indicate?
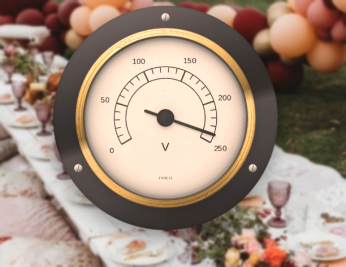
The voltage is 240 V
